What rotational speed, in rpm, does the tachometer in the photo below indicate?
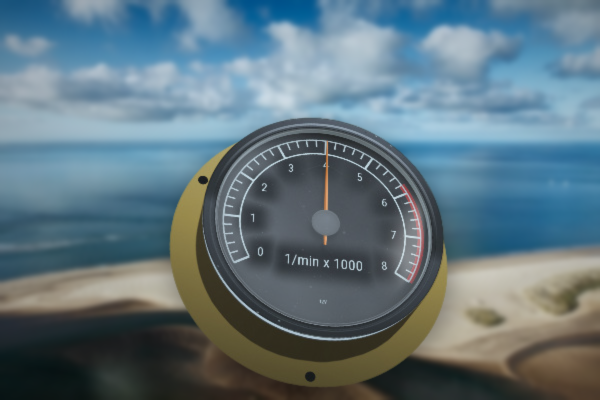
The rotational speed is 4000 rpm
